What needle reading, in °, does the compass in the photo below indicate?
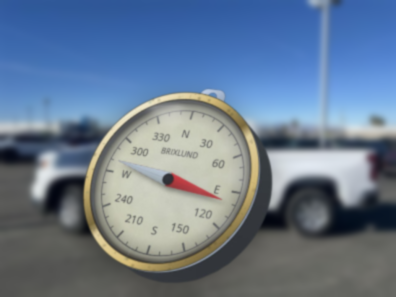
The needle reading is 100 °
